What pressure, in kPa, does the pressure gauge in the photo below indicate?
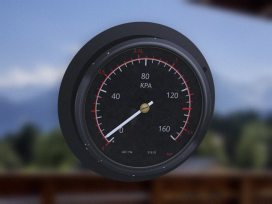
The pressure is 5 kPa
